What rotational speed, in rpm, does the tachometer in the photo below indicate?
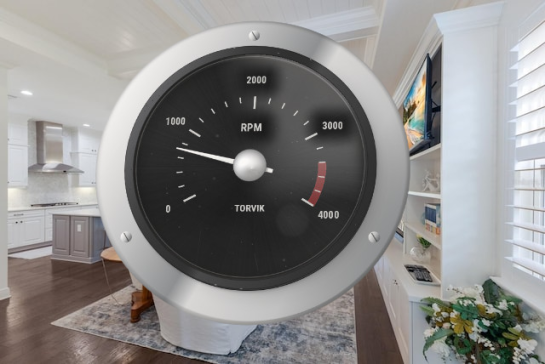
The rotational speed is 700 rpm
